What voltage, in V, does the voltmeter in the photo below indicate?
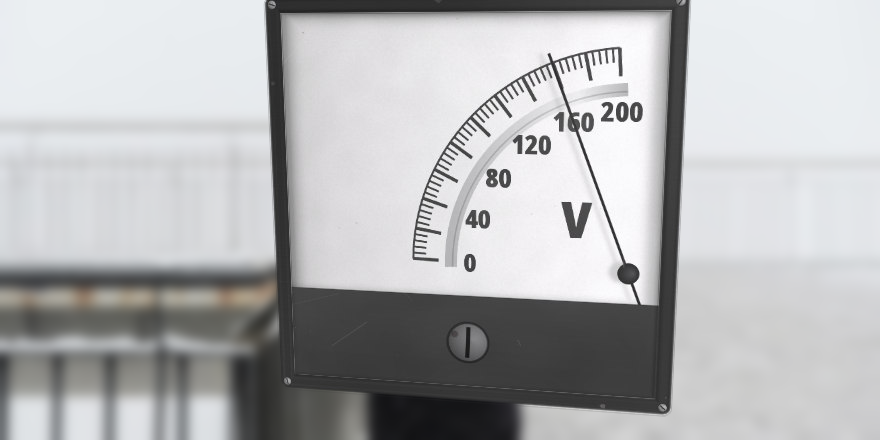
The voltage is 160 V
